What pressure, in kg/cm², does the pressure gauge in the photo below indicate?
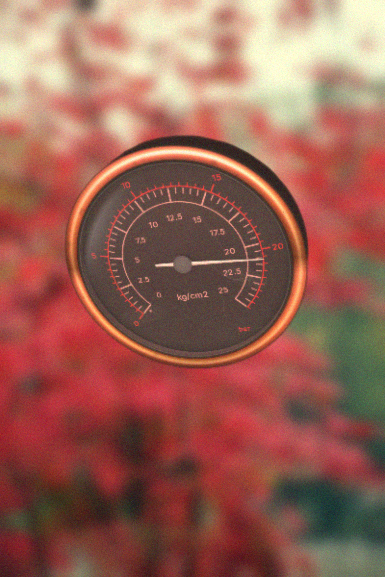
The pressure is 21 kg/cm²
